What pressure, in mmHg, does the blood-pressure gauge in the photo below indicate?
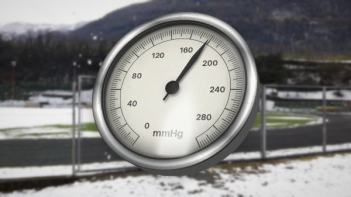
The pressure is 180 mmHg
